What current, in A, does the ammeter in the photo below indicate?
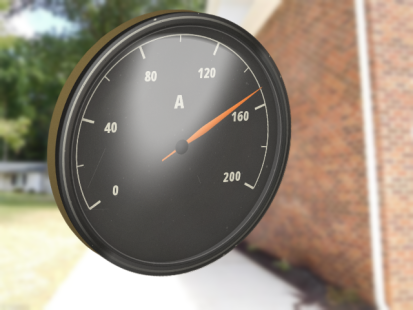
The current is 150 A
